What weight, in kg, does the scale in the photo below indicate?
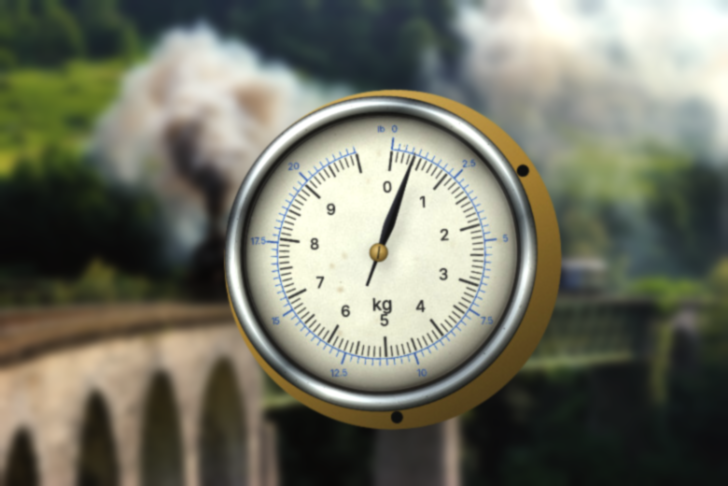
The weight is 0.4 kg
